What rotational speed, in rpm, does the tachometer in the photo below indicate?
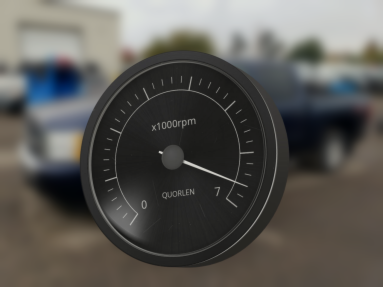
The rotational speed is 6600 rpm
